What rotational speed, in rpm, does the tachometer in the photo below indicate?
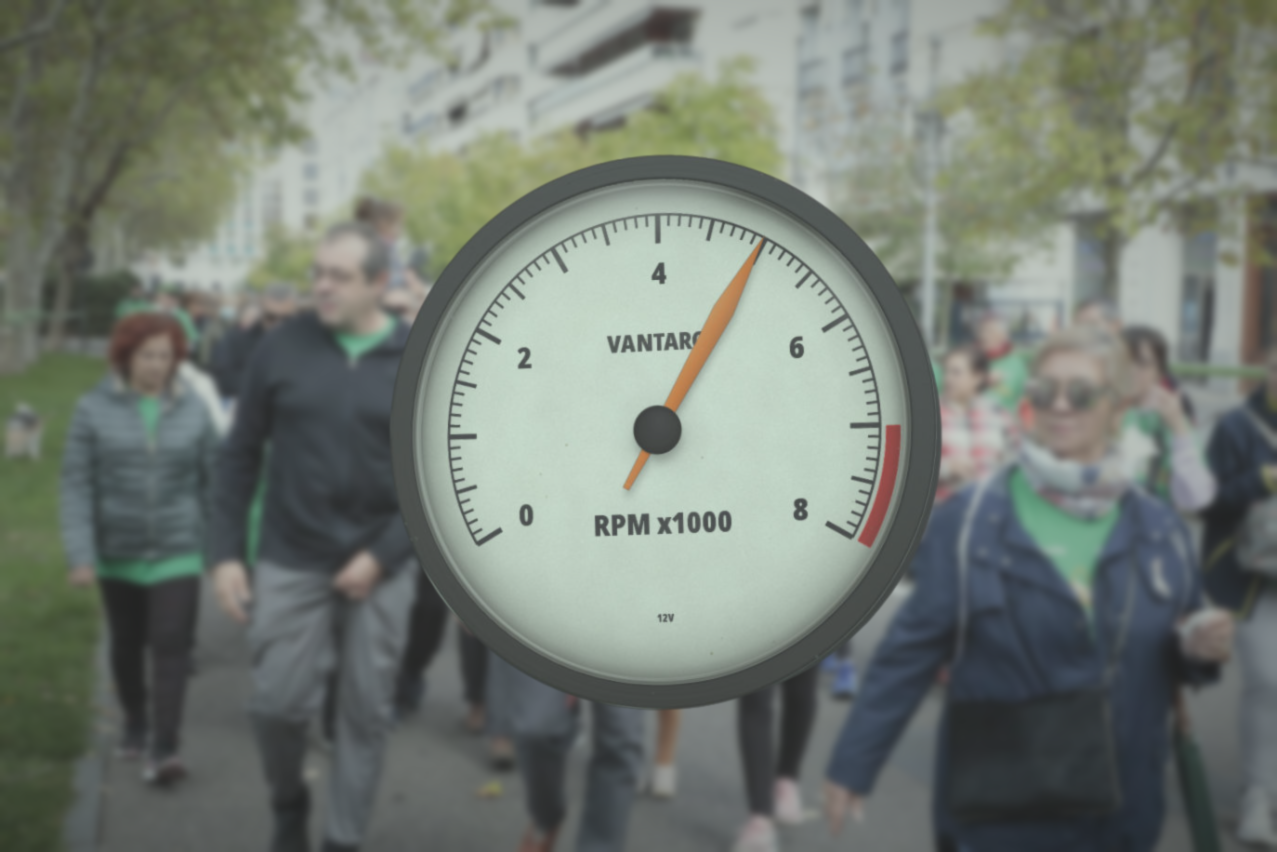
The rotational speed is 5000 rpm
